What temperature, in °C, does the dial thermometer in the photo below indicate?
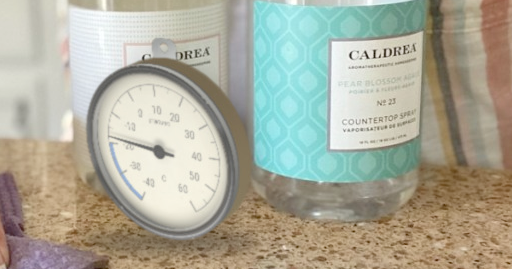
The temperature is -17.5 °C
